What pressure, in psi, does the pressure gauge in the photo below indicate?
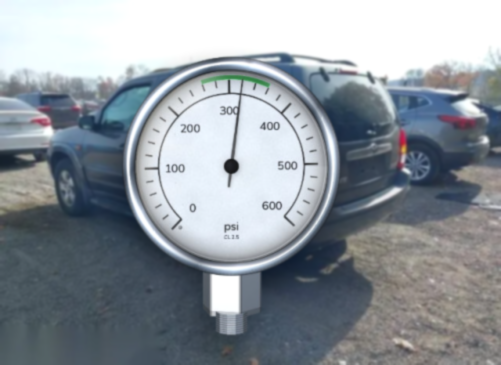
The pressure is 320 psi
